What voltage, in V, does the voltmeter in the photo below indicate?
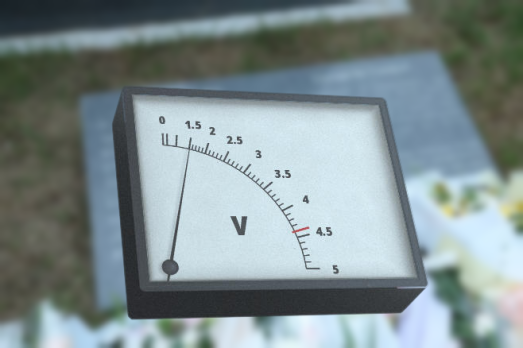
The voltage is 1.5 V
